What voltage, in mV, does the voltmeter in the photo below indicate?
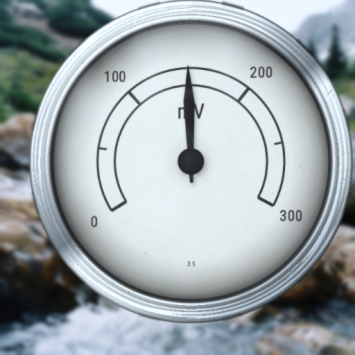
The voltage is 150 mV
